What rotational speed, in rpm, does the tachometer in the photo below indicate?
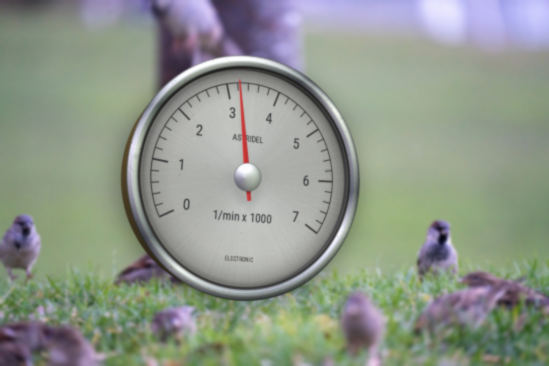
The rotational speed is 3200 rpm
